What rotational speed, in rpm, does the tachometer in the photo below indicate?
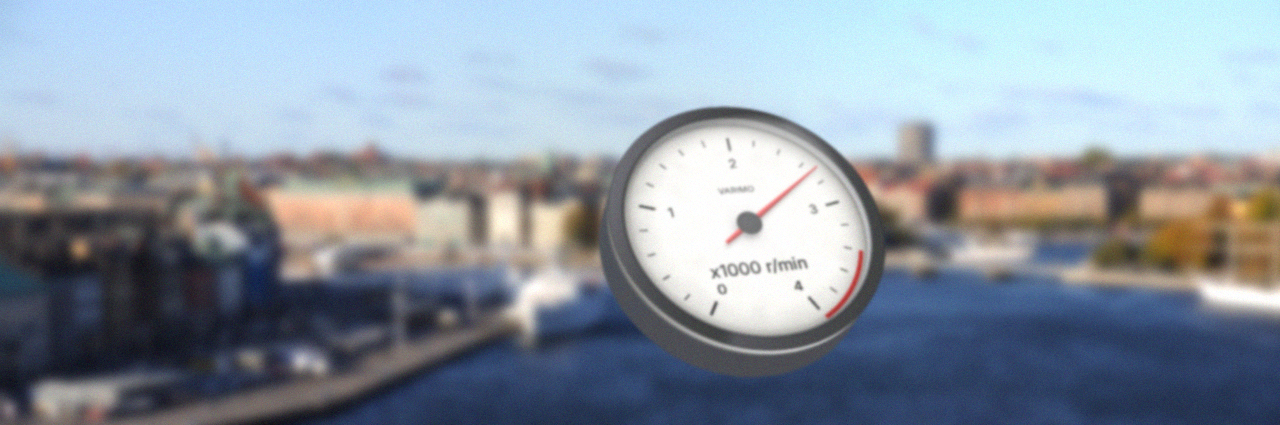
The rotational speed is 2700 rpm
